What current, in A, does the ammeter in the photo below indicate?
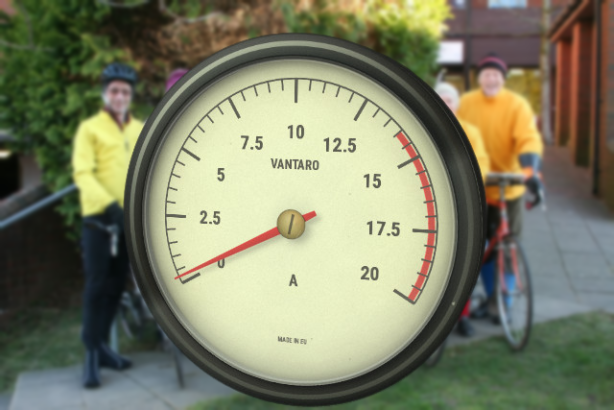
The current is 0.25 A
